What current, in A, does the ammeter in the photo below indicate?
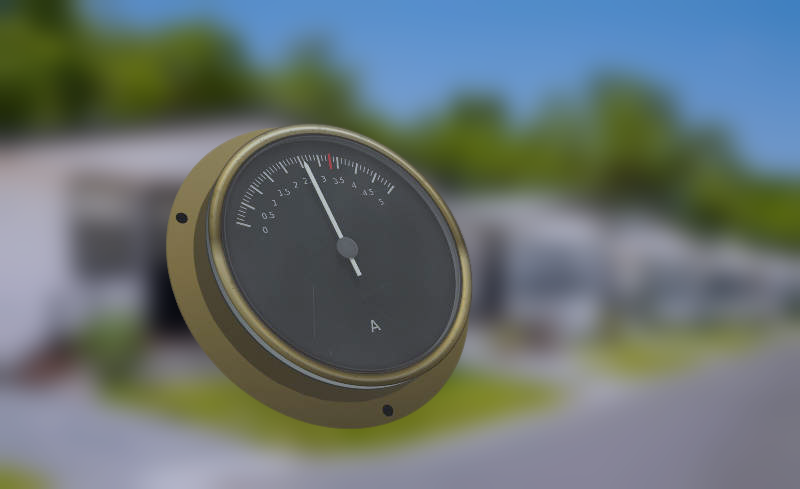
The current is 2.5 A
